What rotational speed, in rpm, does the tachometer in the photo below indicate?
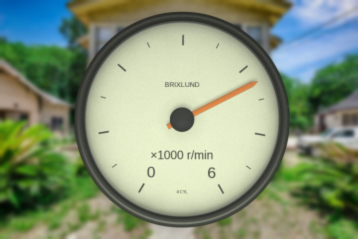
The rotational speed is 4250 rpm
